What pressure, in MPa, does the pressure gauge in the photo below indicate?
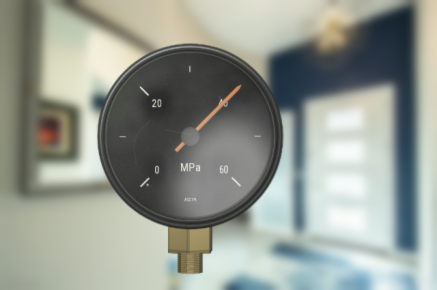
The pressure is 40 MPa
